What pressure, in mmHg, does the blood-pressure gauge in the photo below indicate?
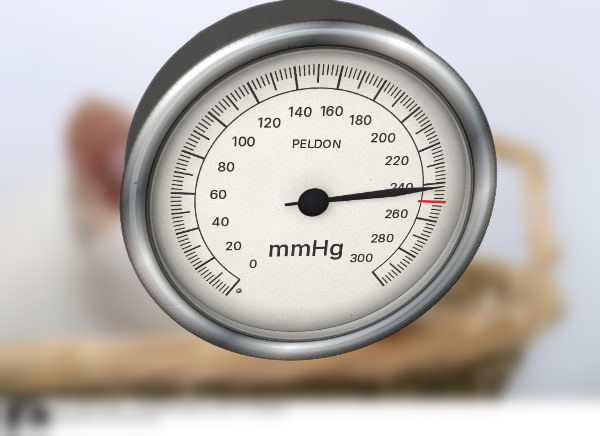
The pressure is 240 mmHg
